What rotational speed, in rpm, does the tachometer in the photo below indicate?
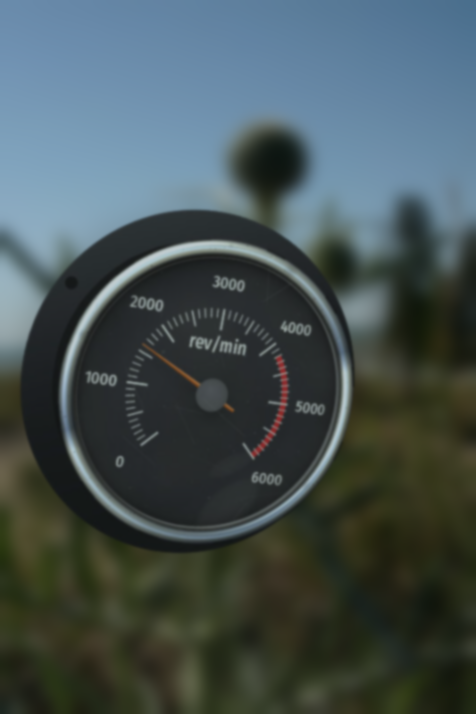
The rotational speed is 1600 rpm
